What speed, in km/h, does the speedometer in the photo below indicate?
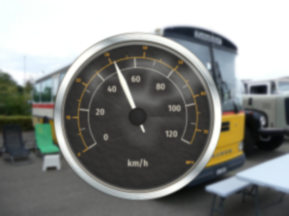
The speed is 50 km/h
